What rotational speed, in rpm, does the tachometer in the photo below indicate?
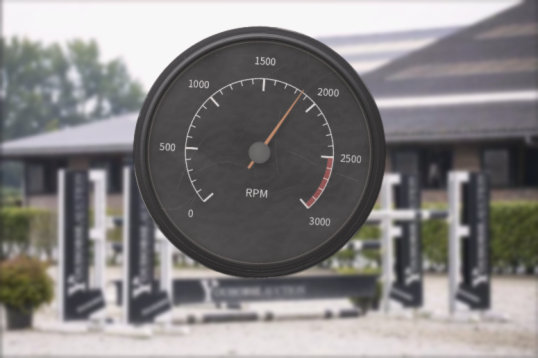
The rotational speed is 1850 rpm
